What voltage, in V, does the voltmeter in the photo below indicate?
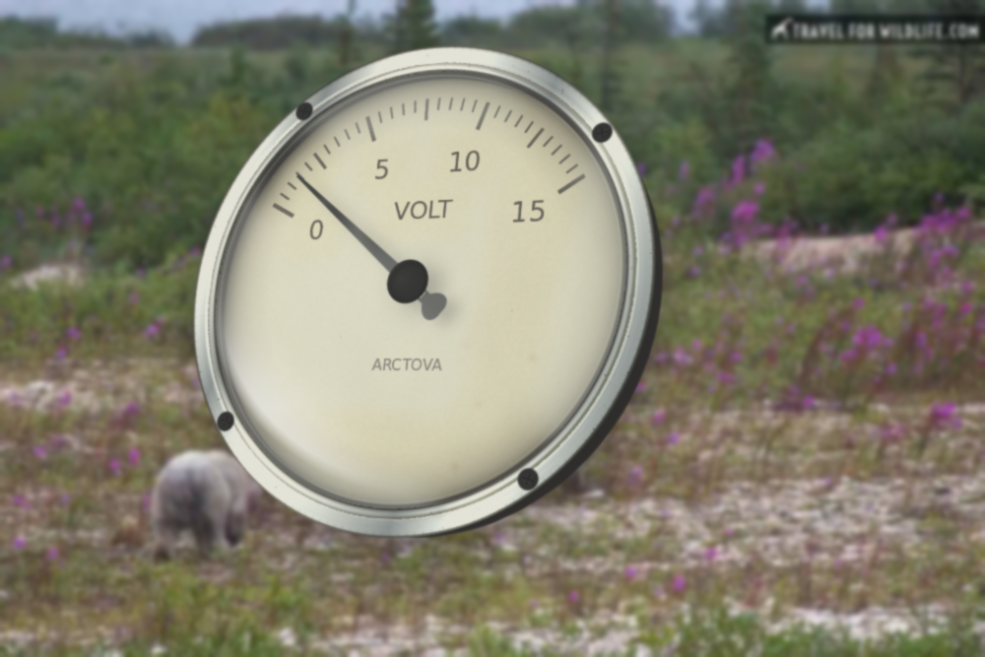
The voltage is 1.5 V
